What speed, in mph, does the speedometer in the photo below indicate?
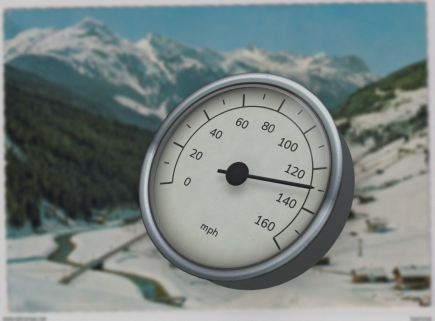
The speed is 130 mph
